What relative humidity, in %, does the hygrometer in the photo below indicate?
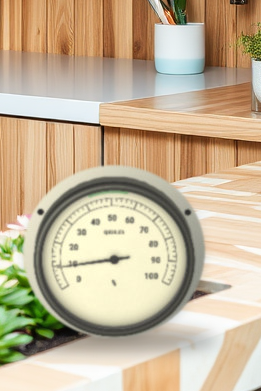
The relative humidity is 10 %
